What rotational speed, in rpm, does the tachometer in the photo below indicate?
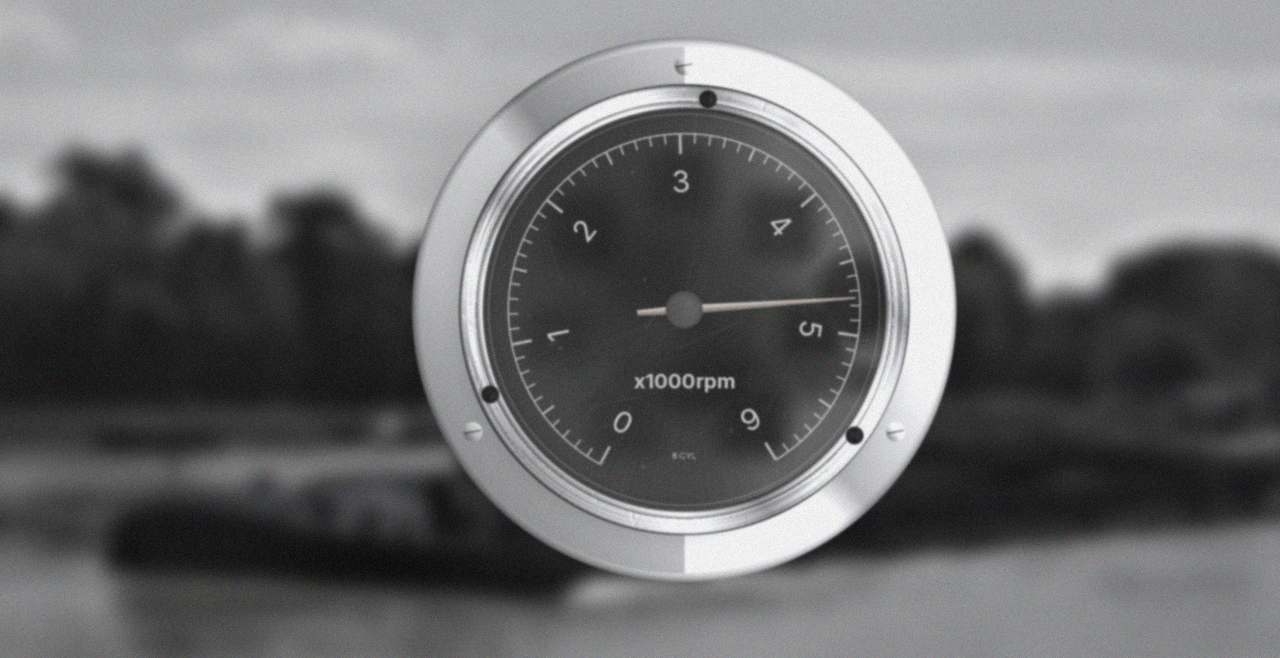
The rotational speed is 4750 rpm
